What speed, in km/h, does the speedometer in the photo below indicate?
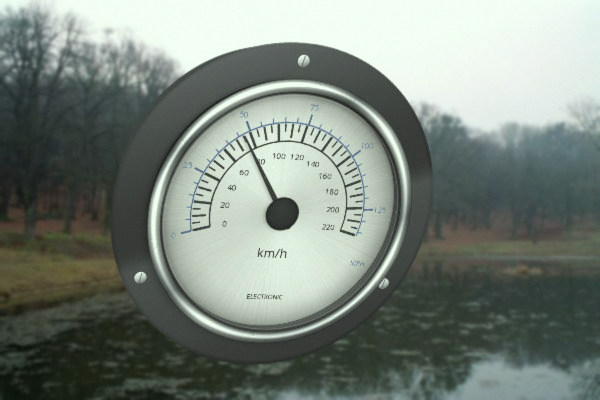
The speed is 75 km/h
